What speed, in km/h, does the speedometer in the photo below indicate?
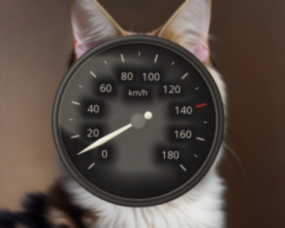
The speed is 10 km/h
